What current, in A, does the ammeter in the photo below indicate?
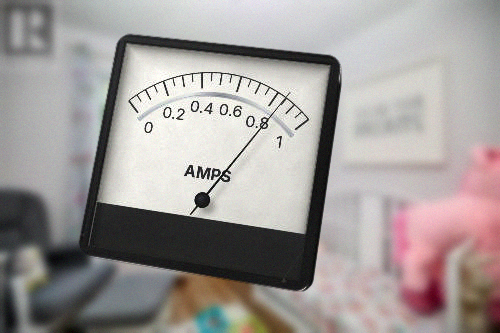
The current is 0.85 A
